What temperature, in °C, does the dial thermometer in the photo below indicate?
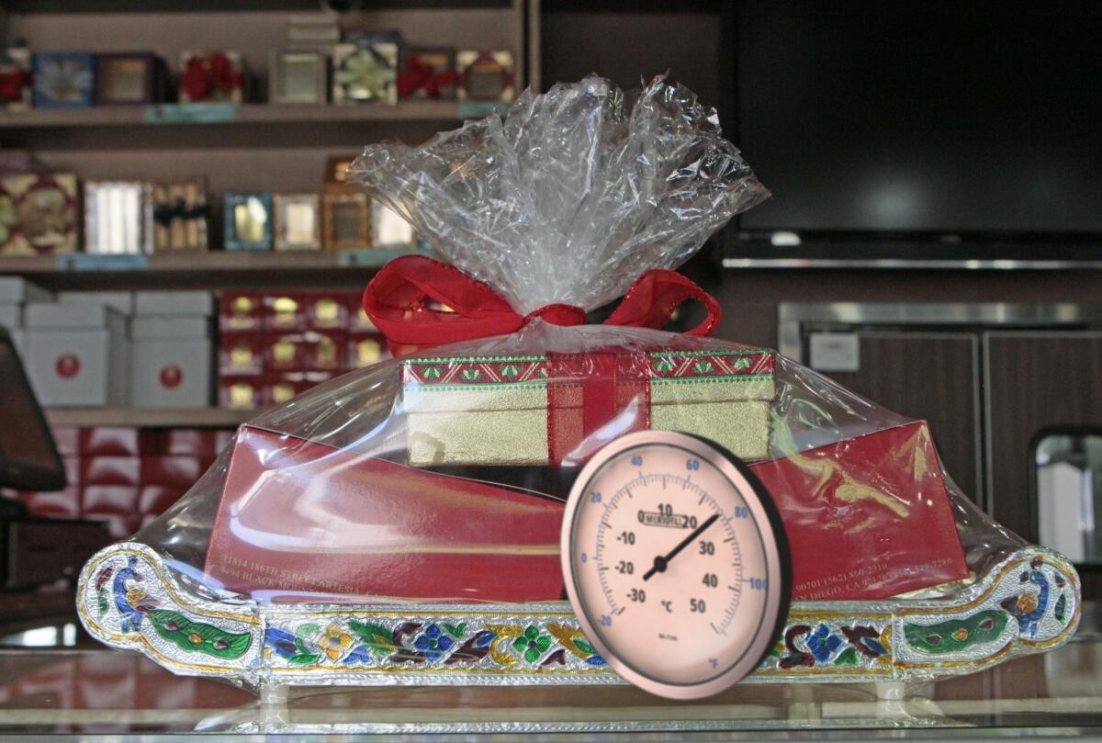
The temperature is 25 °C
